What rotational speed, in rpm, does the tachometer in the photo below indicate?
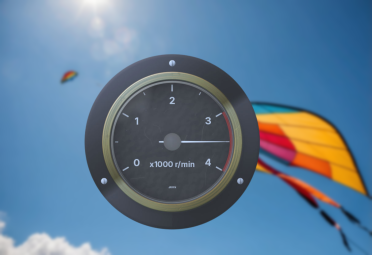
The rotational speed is 3500 rpm
